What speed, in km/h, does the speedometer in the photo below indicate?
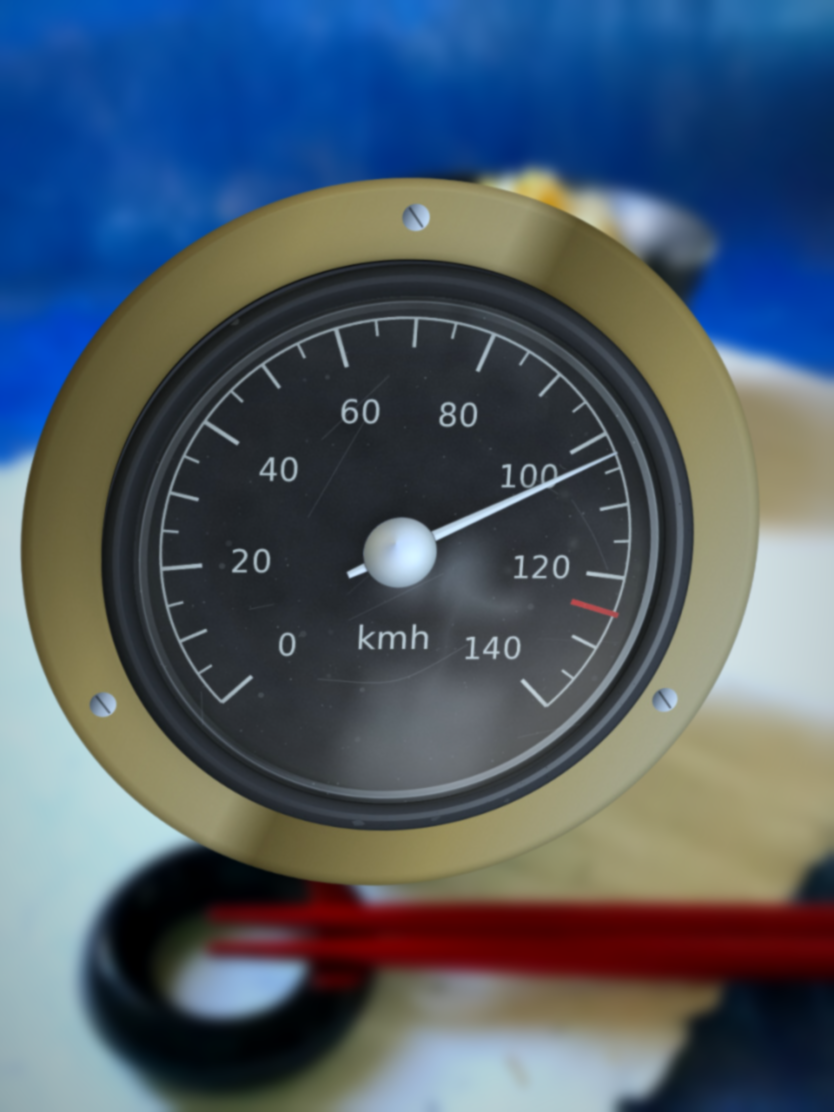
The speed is 102.5 km/h
